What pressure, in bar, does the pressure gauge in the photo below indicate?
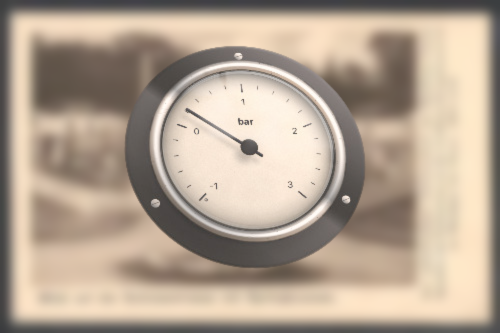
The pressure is 0.2 bar
